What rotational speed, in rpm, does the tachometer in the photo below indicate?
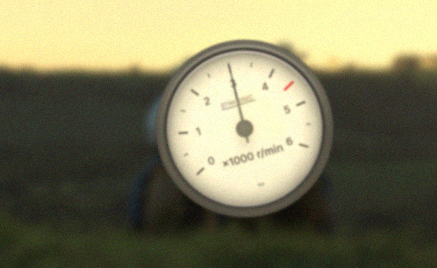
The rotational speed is 3000 rpm
